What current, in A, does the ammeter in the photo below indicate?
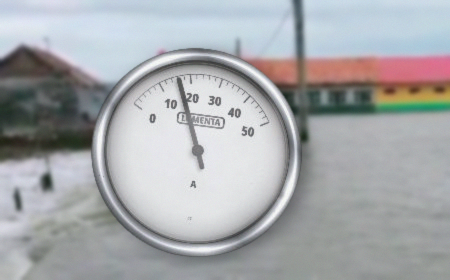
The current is 16 A
